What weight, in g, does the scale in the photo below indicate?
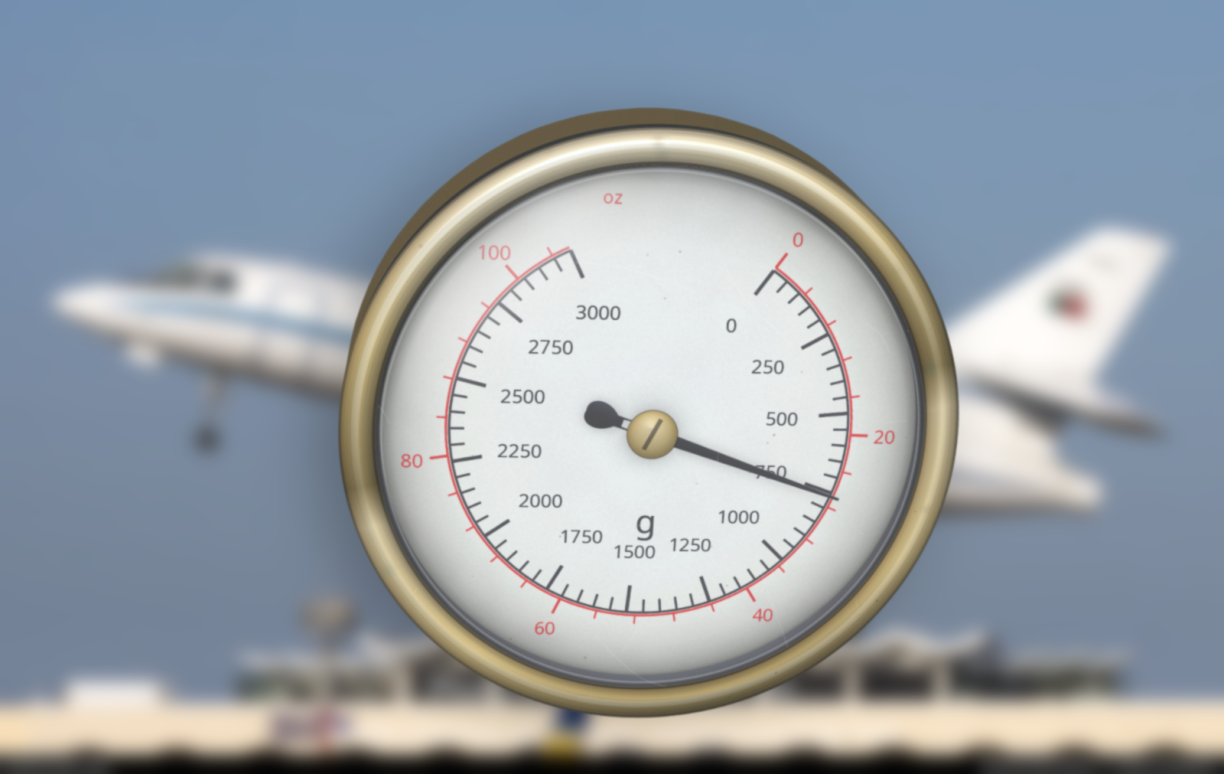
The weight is 750 g
